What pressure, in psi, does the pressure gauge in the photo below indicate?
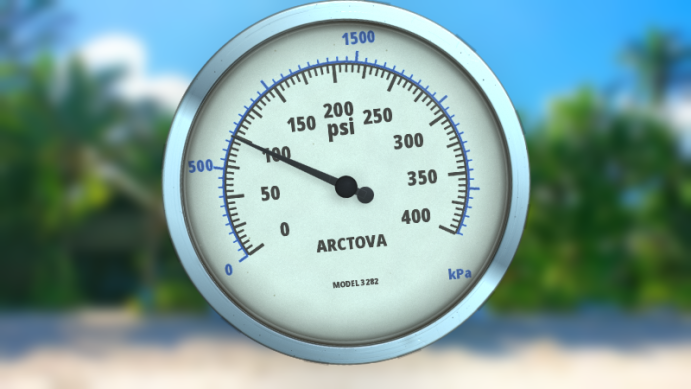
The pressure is 100 psi
